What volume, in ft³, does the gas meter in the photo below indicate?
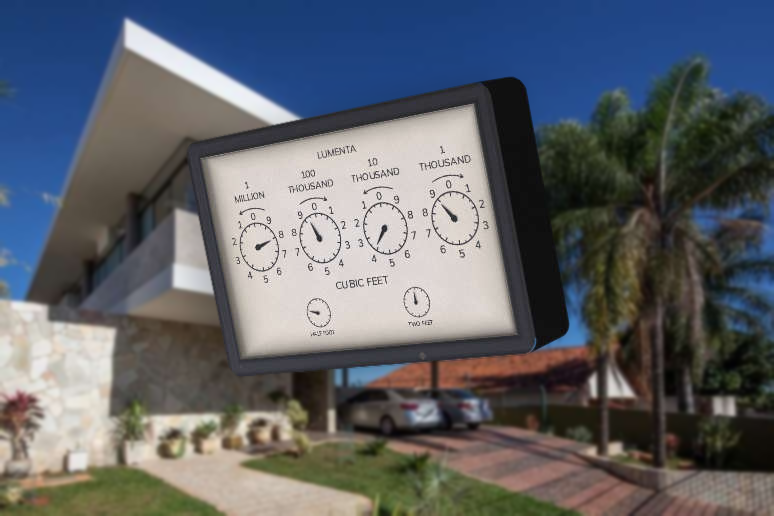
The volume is 793900 ft³
